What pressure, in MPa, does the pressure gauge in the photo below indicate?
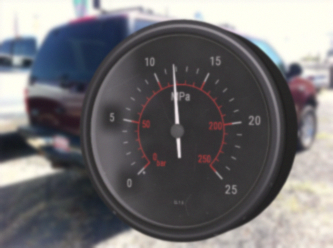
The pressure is 12 MPa
